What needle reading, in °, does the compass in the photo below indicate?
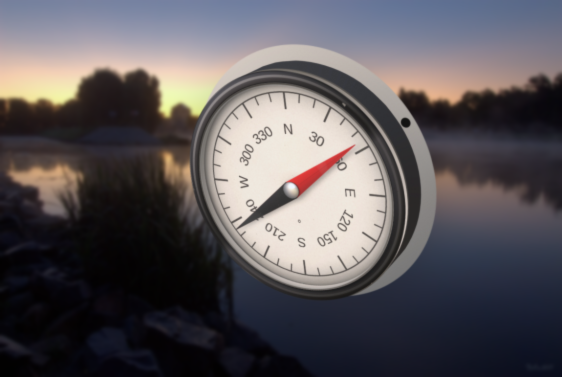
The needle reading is 55 °
